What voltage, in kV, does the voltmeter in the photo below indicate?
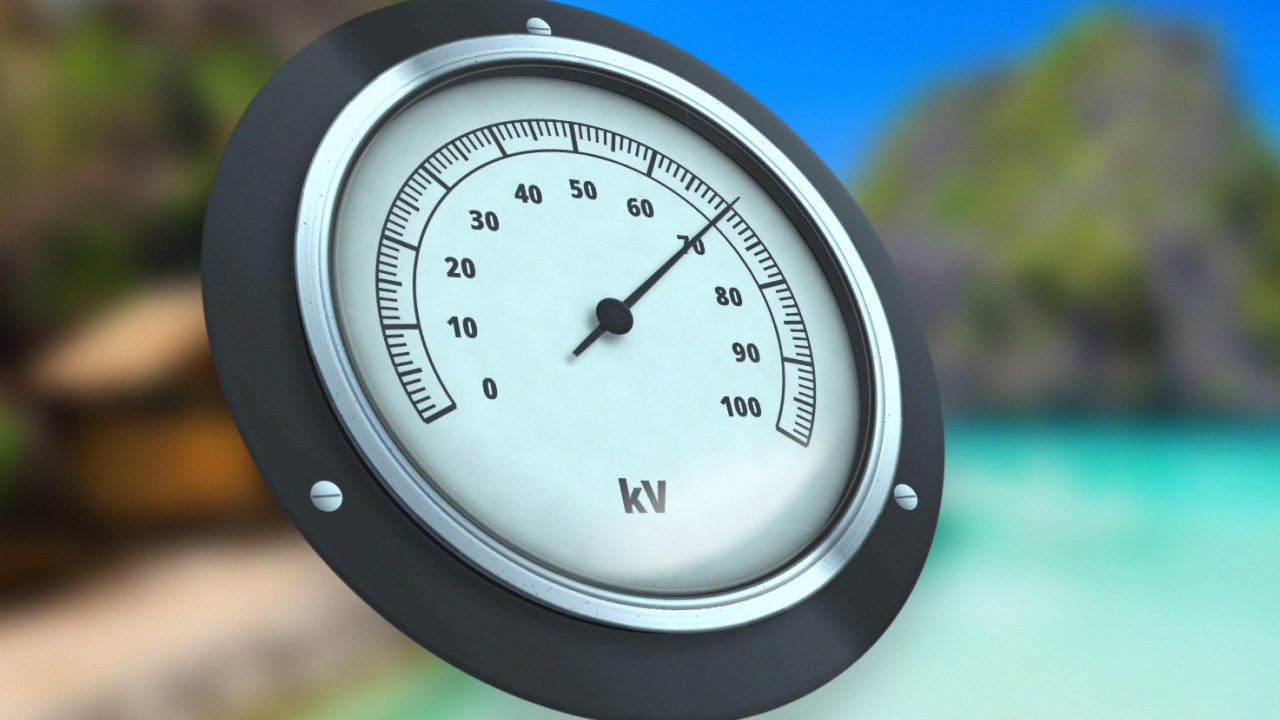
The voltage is 70 kV
